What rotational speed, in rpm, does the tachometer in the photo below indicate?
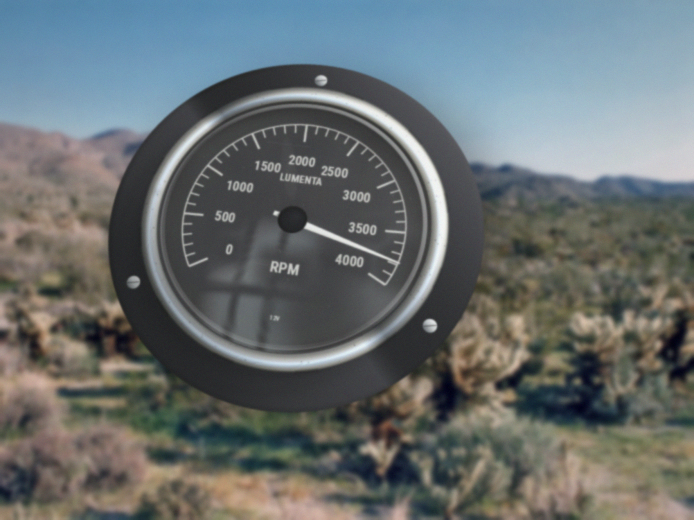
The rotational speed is 3800 rpm
